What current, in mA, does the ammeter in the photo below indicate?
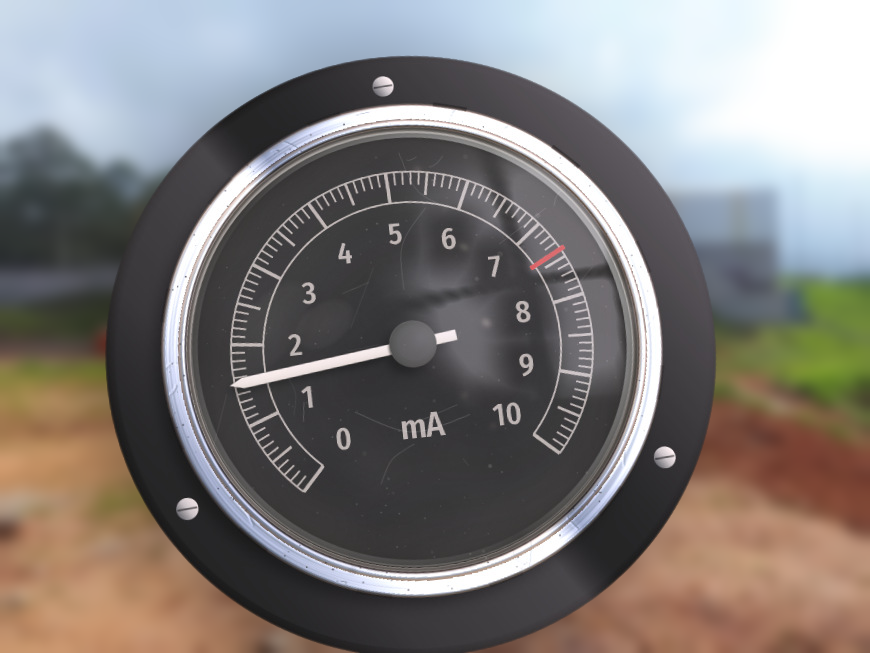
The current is 1.5 mA
